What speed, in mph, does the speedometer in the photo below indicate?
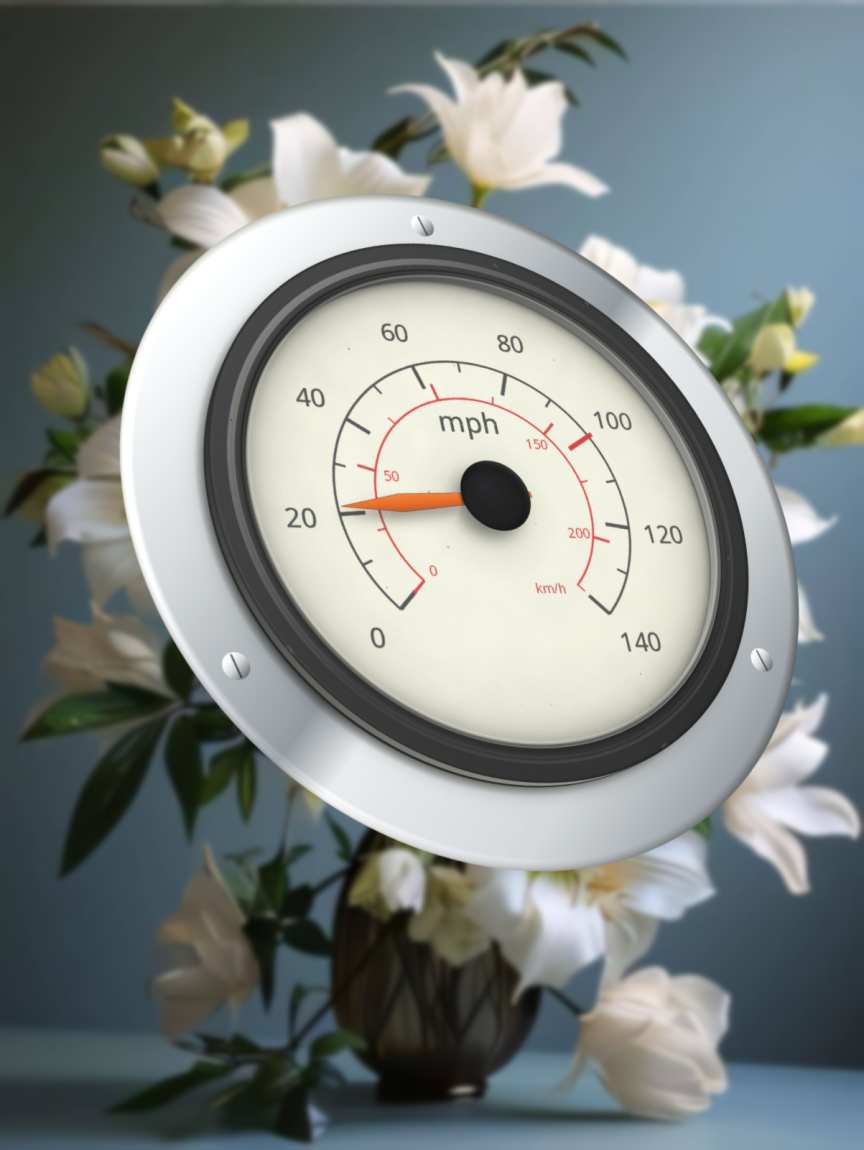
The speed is 20 mph
